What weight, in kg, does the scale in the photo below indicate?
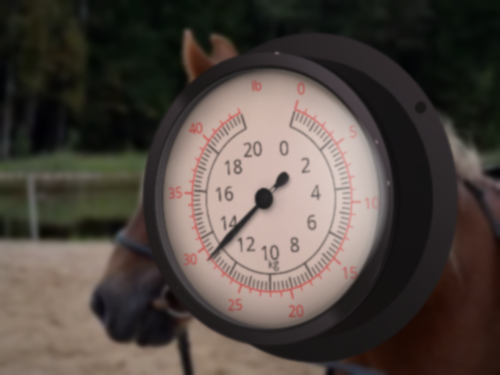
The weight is 13 kg
